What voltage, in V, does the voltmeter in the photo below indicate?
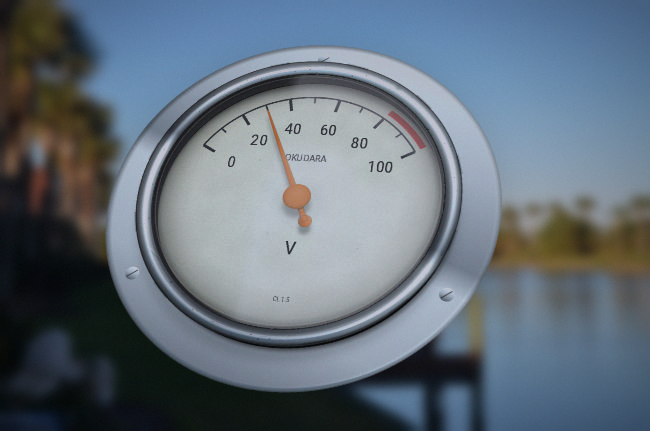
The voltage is 30 V
